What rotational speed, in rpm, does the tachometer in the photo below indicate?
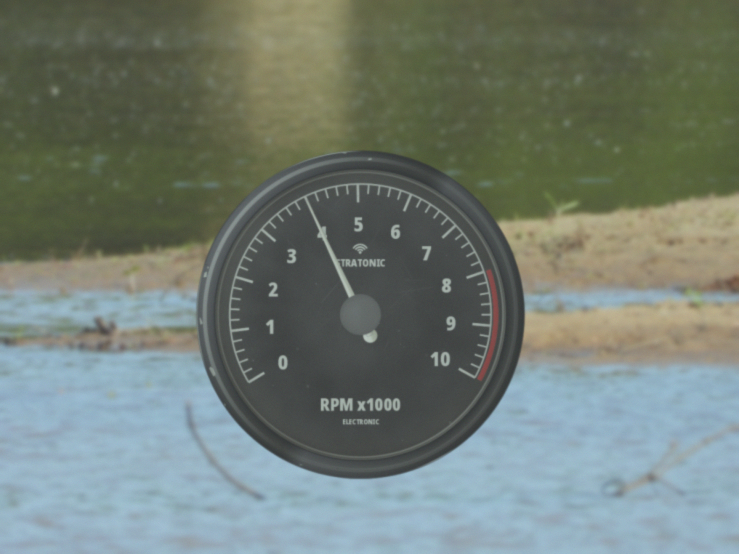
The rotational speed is 4000 rpm
